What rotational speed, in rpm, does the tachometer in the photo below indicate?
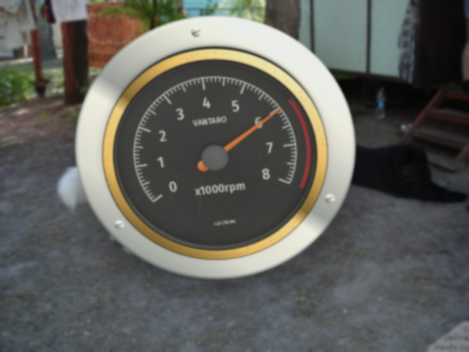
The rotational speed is 6000 rpm
